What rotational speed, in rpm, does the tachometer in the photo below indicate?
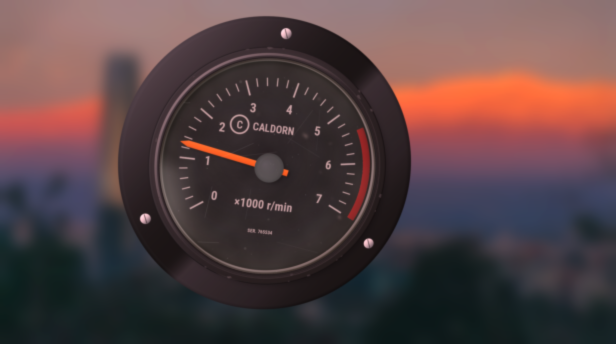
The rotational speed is 1300 rpm
